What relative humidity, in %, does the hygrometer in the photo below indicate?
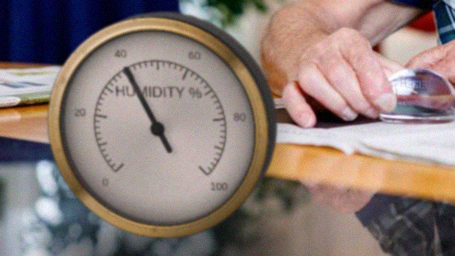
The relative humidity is 40 %
